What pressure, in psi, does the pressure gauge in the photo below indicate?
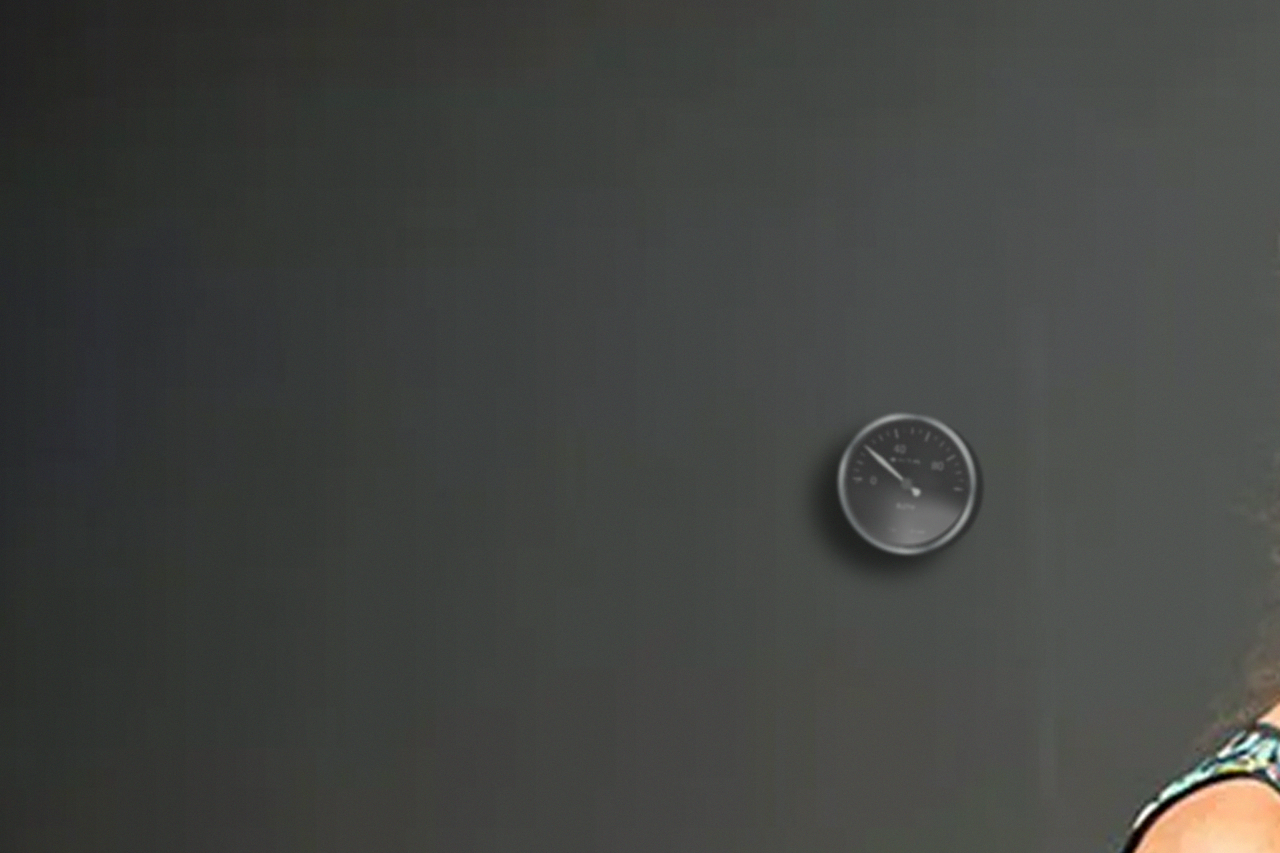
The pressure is 20 psi
